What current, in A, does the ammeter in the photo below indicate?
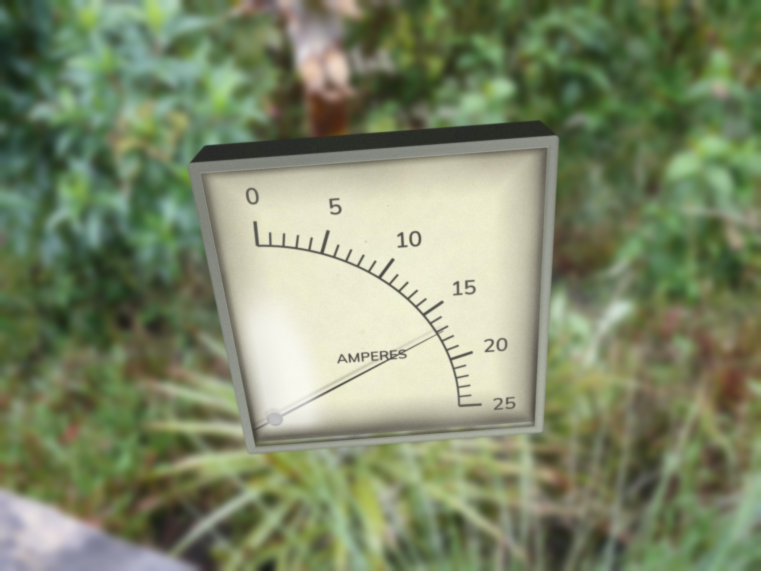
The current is 17 A
